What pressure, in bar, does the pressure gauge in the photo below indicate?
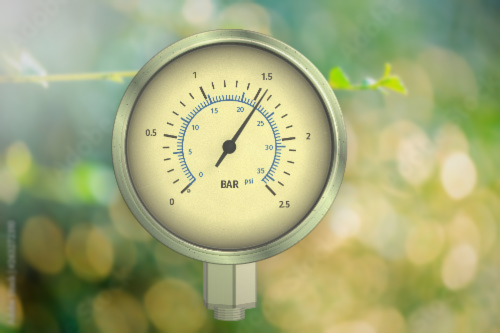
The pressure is 1.55 bar
